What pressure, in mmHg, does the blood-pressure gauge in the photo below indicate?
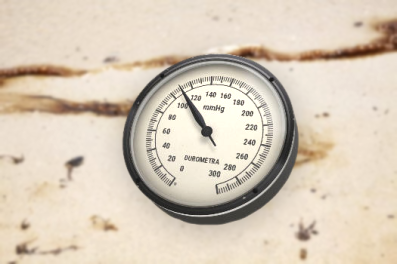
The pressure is 110 mmHg
